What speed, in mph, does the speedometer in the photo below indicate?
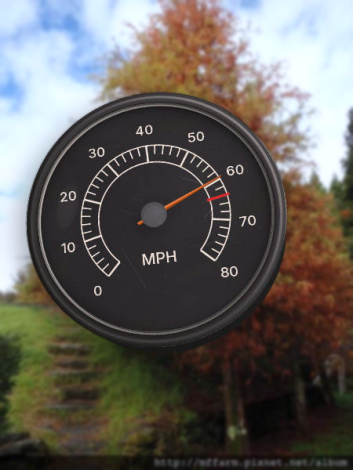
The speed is 60 mph
